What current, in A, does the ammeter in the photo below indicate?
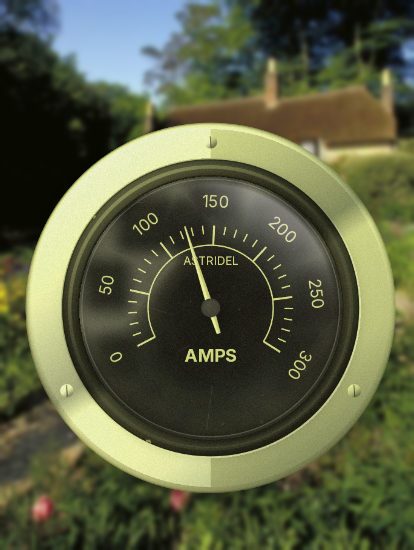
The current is 125 A
